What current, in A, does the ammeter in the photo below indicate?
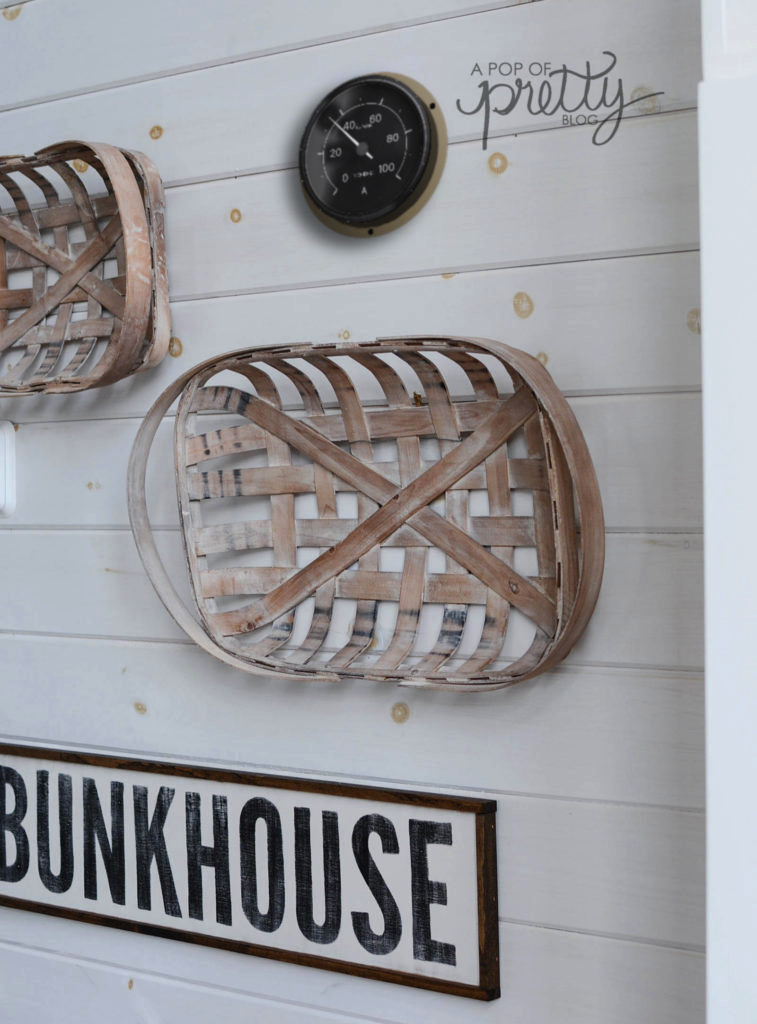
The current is 35 A
